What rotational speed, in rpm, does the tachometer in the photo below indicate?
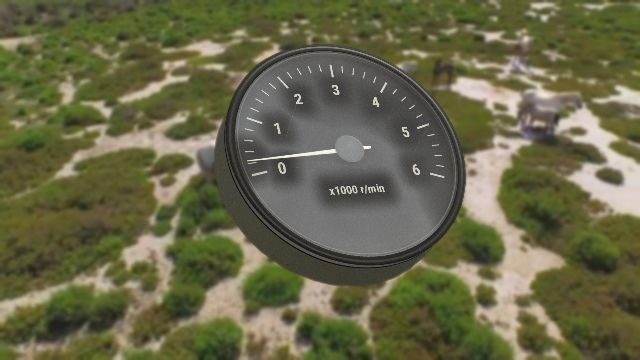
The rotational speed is 200 rpm
